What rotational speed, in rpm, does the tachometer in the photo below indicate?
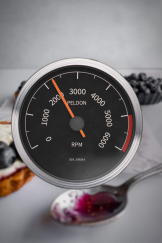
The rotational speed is 2250 rpm
